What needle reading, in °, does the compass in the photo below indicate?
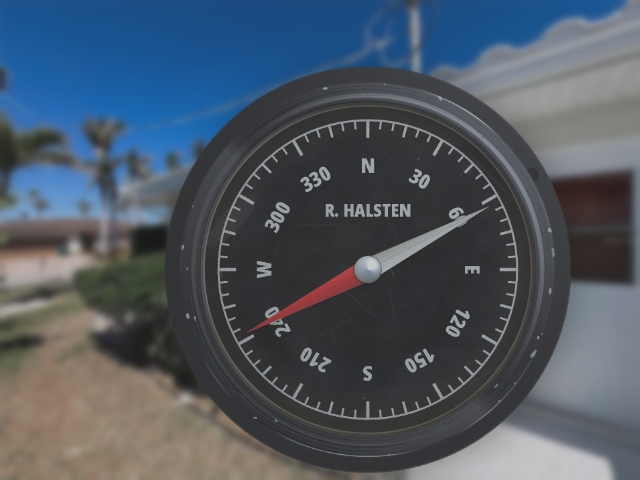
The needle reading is 242.5 °
